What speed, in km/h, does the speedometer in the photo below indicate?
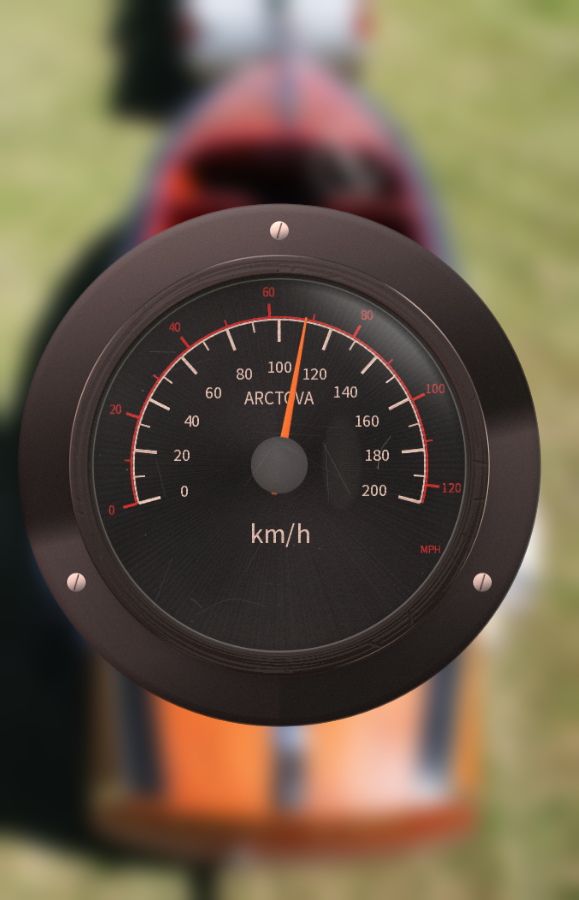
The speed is 110 km/h
